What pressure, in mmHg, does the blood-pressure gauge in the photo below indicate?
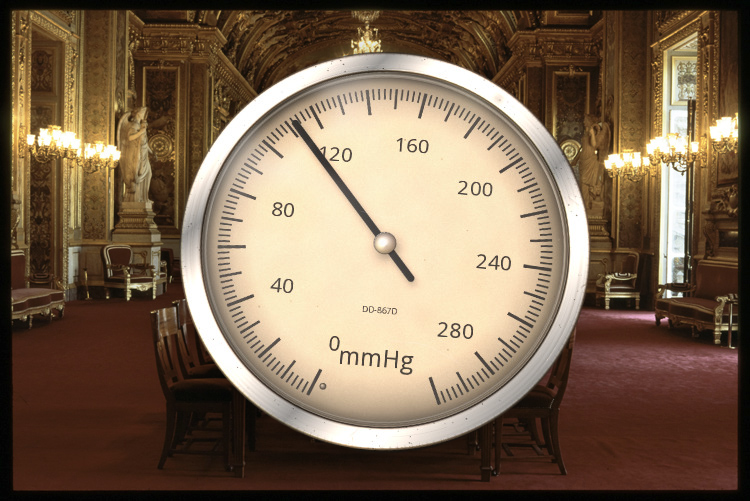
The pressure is 112 mmHg
